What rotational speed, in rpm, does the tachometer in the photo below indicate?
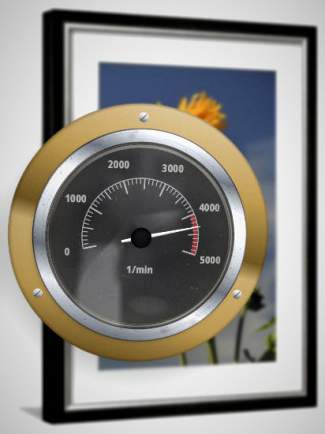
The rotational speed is 4300 rpm
